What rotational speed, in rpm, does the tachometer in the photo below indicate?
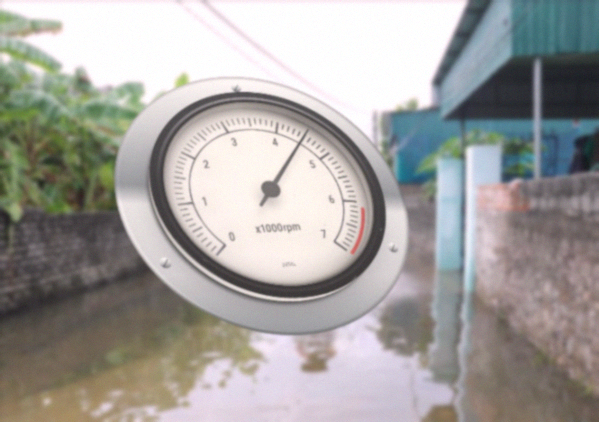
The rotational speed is 4500 rpm
